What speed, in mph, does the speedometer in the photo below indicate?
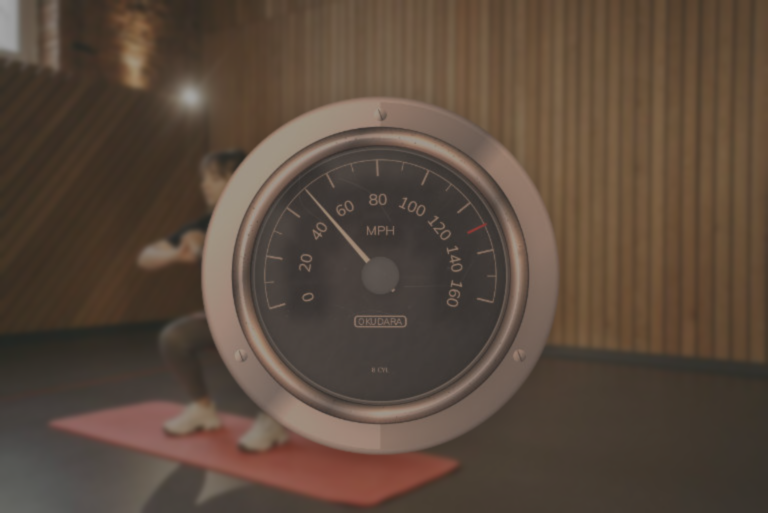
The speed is 50 mph
